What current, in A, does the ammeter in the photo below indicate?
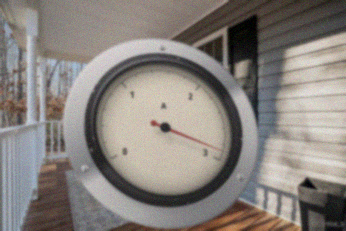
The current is 2.9 A
